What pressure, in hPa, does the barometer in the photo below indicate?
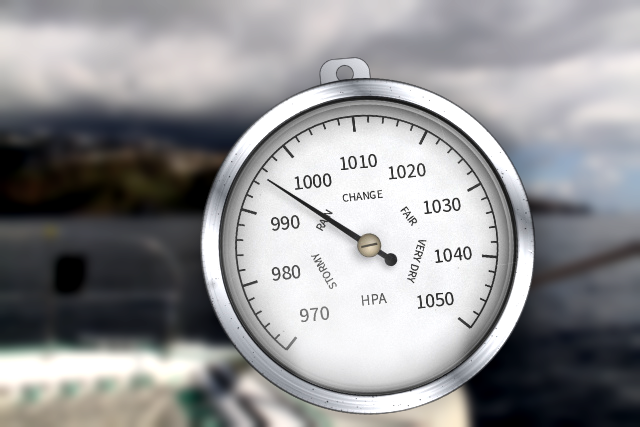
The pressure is 995 hPa
